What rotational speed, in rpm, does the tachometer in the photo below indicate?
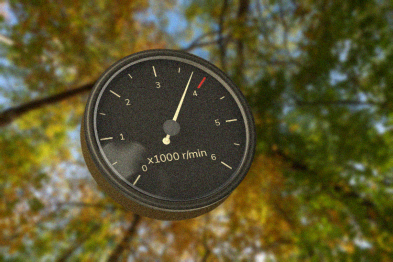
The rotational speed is 3750 rpm
